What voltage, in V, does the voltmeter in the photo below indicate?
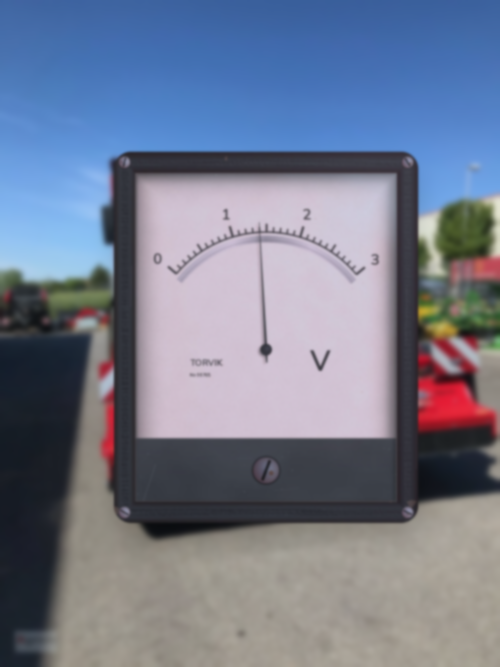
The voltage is 1.4 V
